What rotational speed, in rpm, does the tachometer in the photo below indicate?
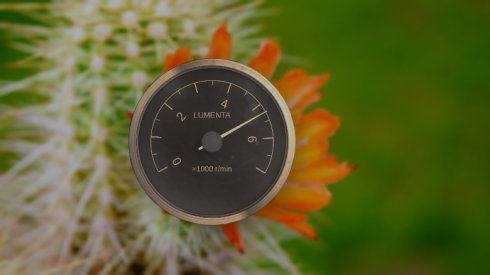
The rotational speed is 5250 rpm
